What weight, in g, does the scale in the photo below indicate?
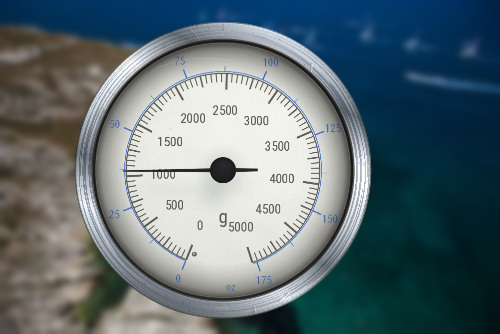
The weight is 1050 g
